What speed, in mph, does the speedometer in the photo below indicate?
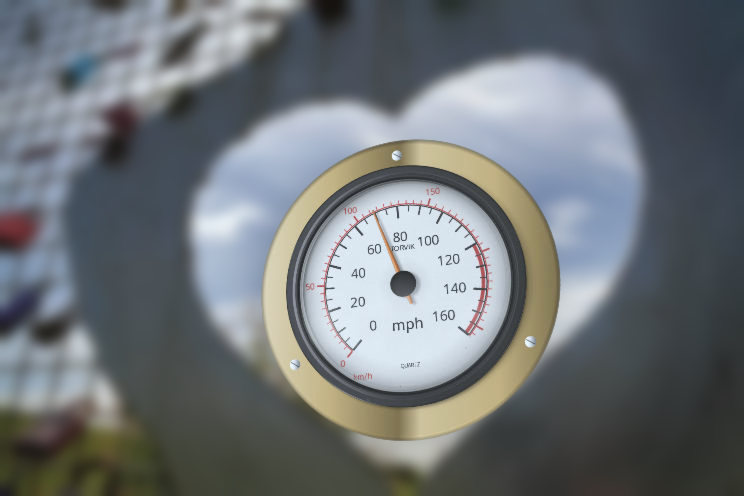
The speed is 70 mph
